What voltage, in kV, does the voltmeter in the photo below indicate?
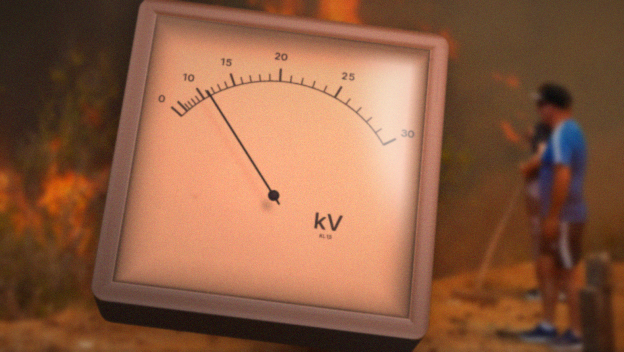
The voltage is 11 kV
